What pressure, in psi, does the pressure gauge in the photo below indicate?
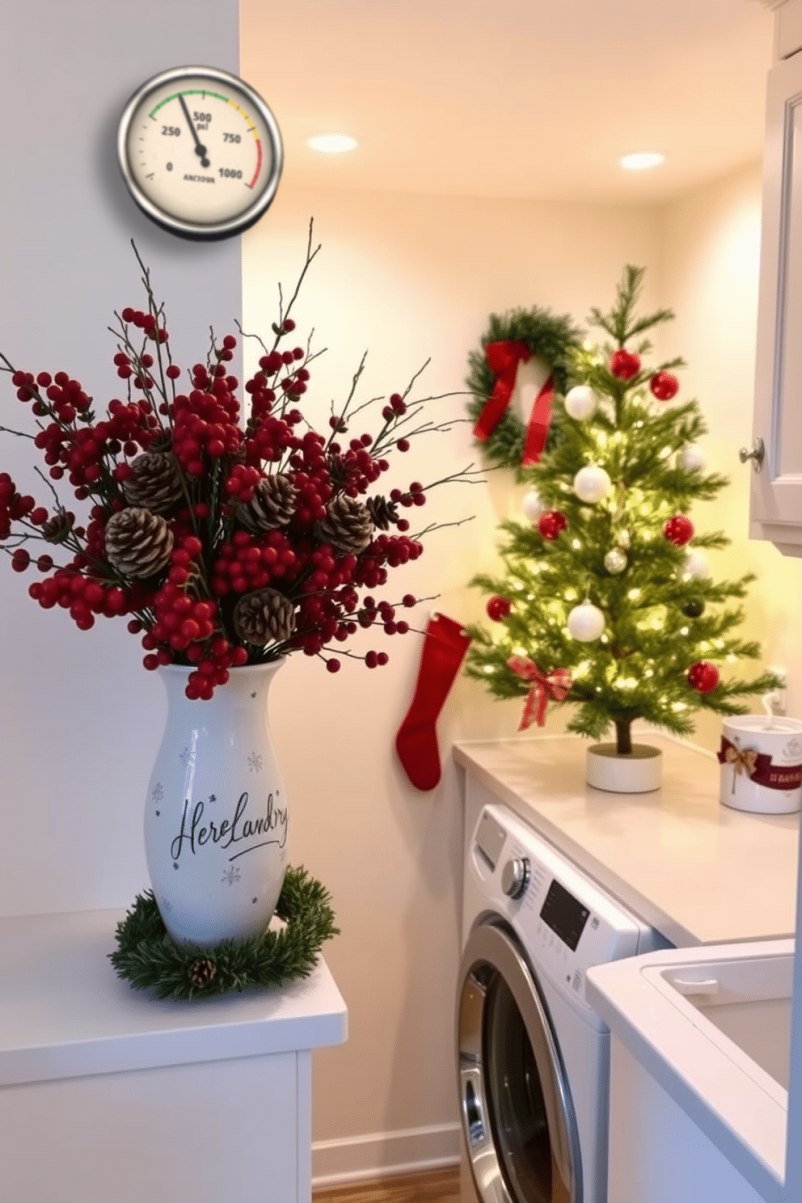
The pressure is 400 psi
